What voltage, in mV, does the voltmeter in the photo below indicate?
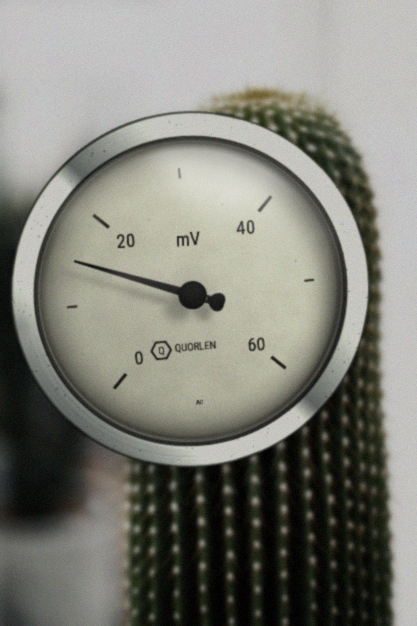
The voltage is 15 mV
